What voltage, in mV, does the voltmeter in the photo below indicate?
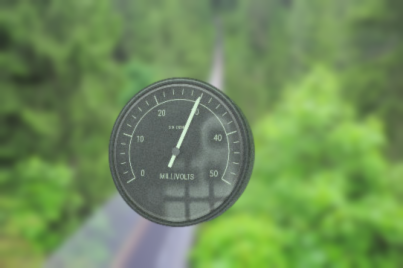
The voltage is 30 mV
